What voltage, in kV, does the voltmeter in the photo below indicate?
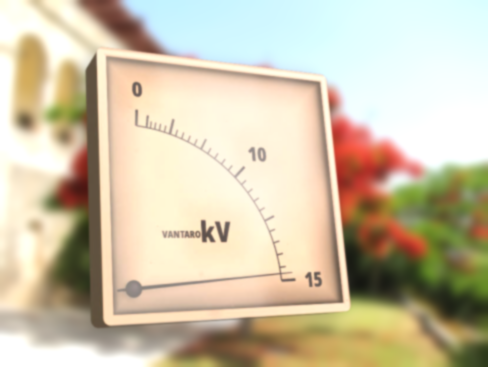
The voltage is 14.75 kV
